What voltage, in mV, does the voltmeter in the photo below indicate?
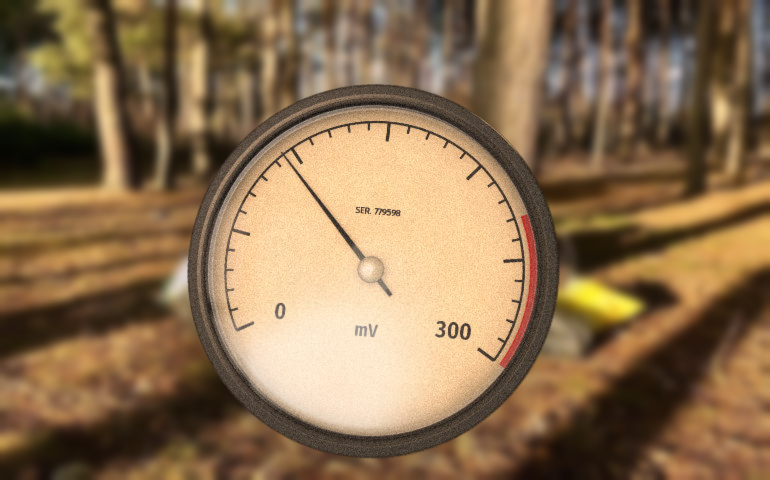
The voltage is 95 mV
